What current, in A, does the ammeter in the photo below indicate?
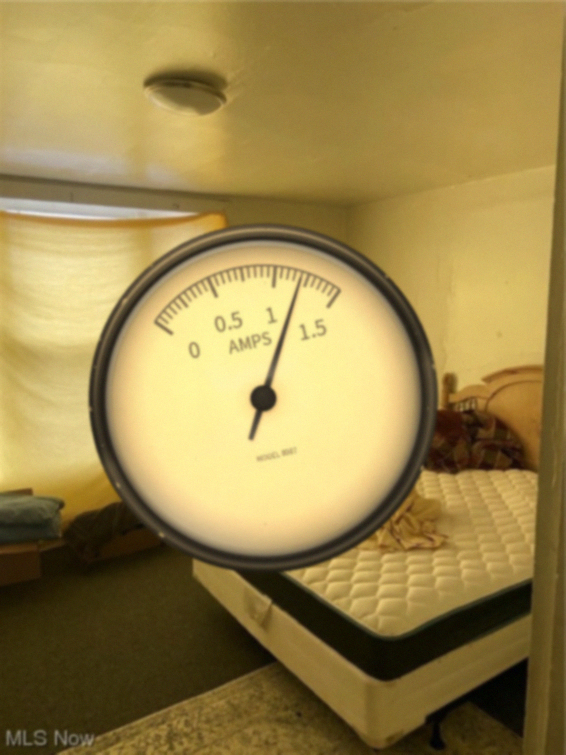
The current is 1.2 A
